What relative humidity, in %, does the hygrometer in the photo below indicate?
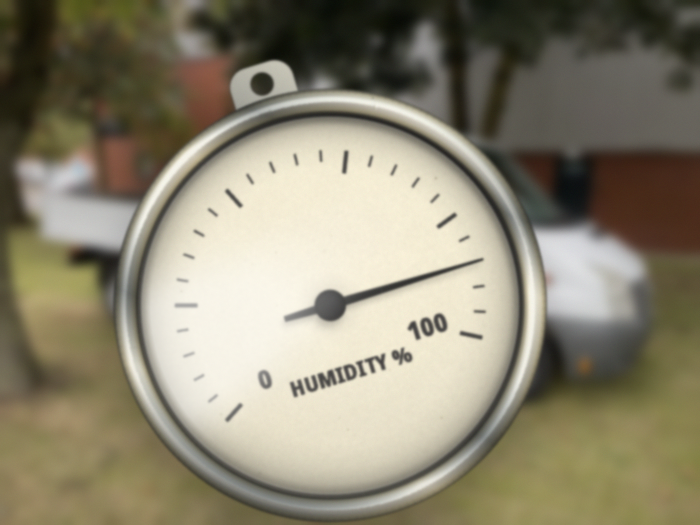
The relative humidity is 88 %
